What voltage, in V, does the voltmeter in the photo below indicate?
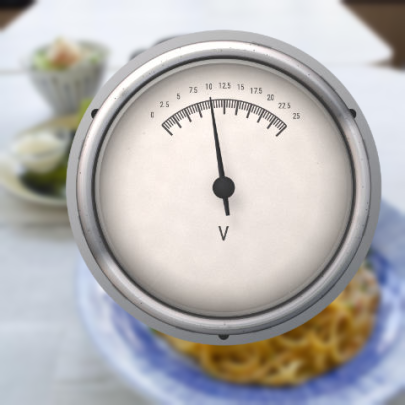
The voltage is 10 V
